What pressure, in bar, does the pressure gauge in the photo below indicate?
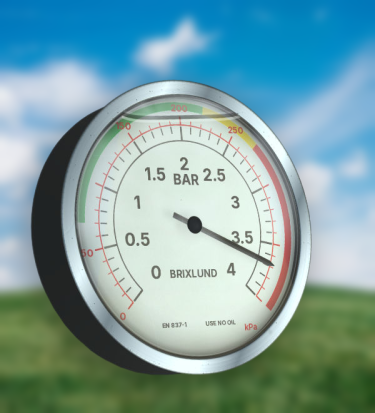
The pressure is 3.7 bar
